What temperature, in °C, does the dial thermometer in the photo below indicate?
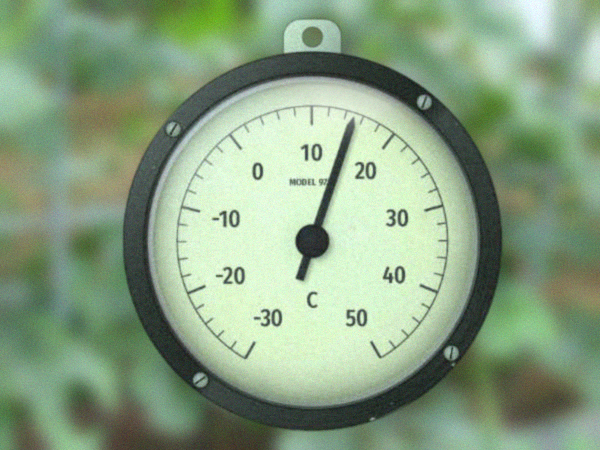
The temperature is 15 °C
